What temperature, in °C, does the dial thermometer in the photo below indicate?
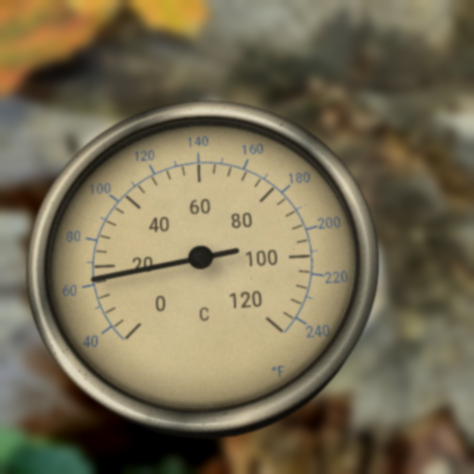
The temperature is 16 °C
